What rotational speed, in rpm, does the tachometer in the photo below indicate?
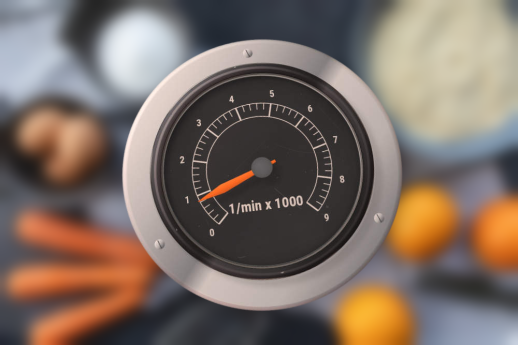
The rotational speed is 800 rpm
